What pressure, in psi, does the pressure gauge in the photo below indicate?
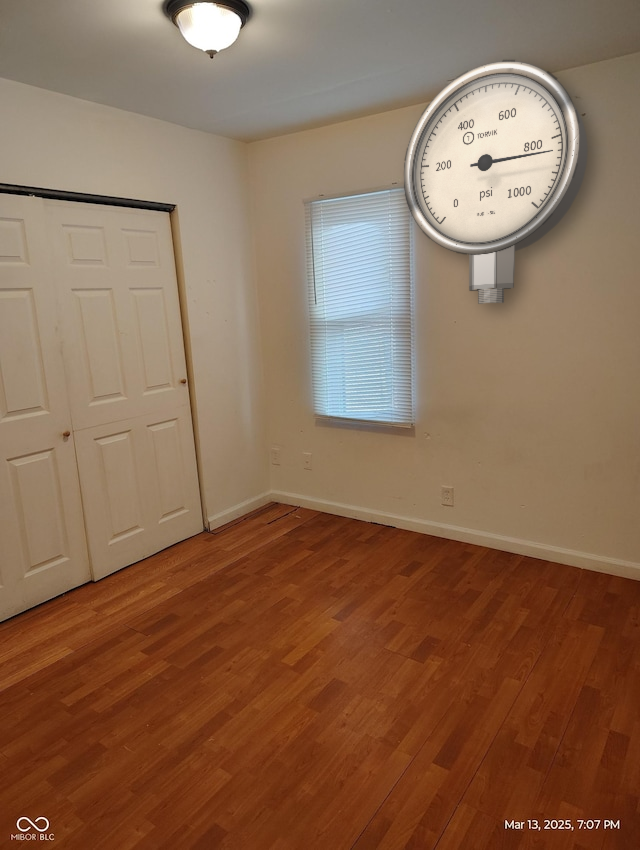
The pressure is 840 psi
